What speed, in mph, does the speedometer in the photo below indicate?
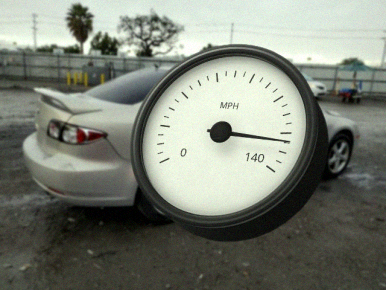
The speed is 125 mph
